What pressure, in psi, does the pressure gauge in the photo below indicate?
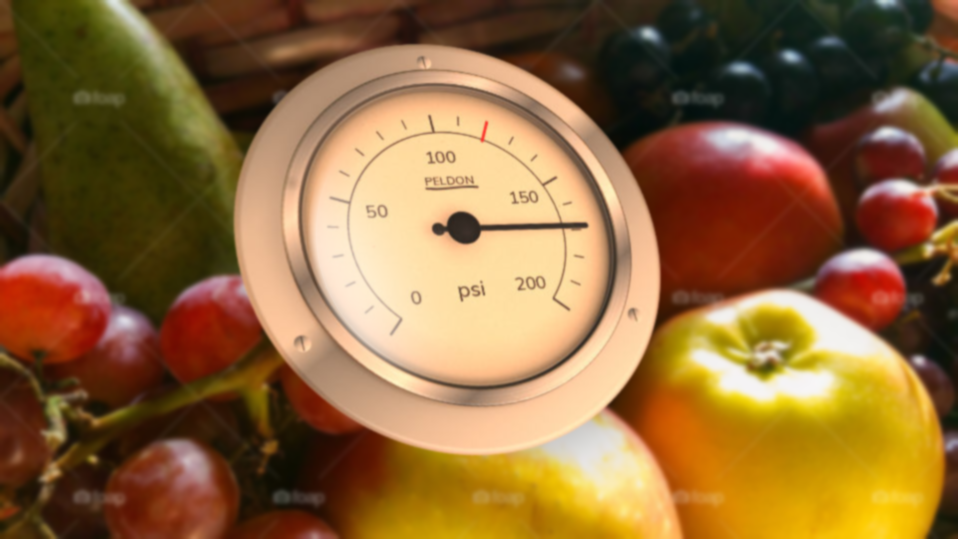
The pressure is 170 psi
